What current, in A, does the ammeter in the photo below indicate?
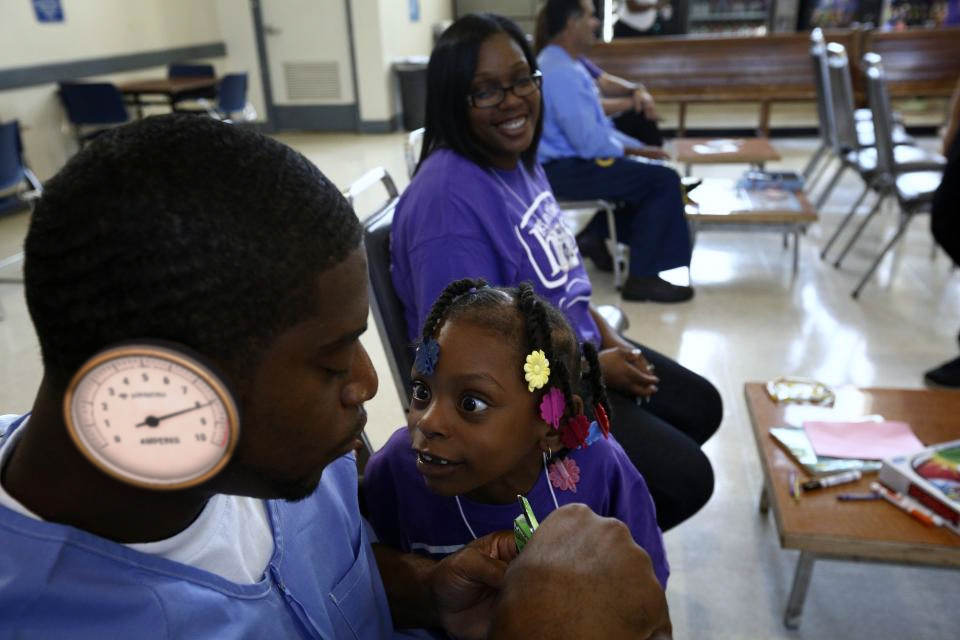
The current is 8 A
